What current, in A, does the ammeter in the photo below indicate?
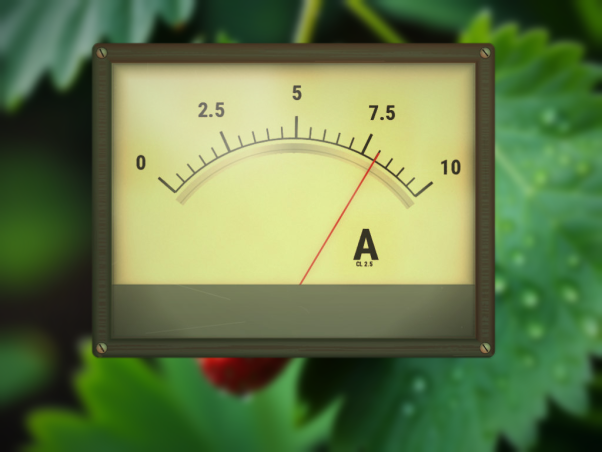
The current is 8 A
